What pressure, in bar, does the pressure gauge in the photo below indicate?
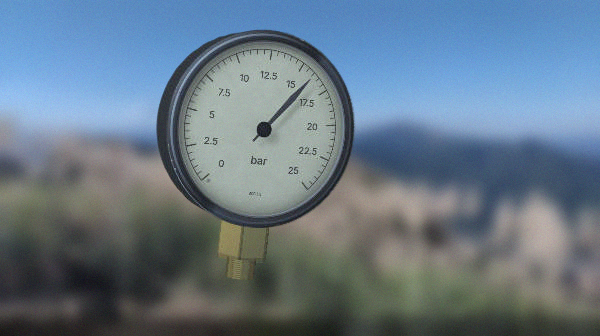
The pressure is 16 bar
